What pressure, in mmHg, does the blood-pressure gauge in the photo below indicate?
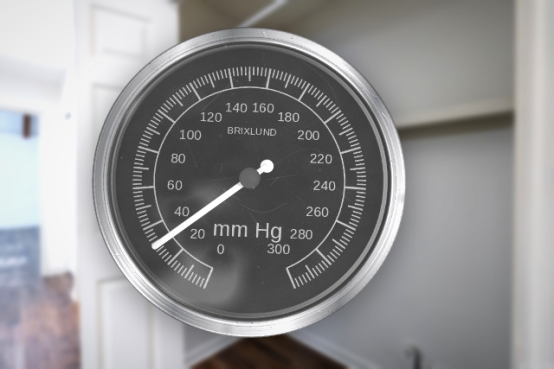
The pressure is 30 mmHg
